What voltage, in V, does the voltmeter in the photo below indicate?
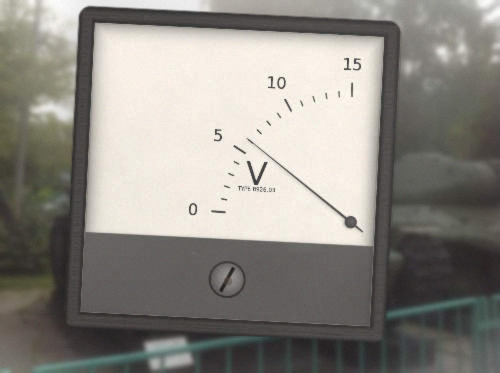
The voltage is 6 V
